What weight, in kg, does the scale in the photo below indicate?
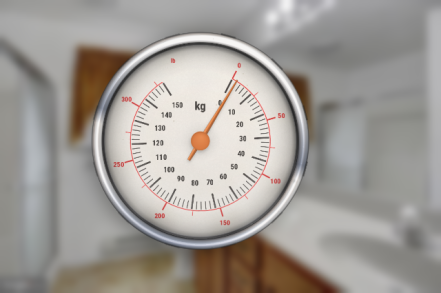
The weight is 2 kg
